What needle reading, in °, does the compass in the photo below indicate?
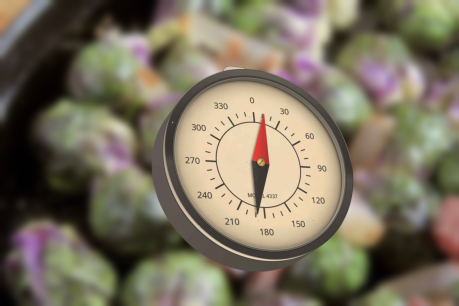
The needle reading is 10 °
